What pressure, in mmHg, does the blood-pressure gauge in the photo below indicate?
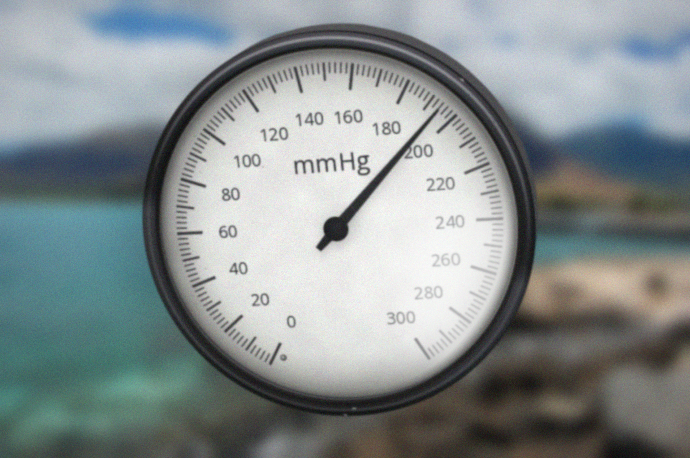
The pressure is 194 mmHg
